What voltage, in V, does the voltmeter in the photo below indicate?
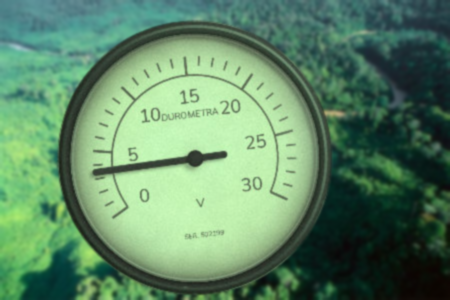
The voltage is 3.5 V
